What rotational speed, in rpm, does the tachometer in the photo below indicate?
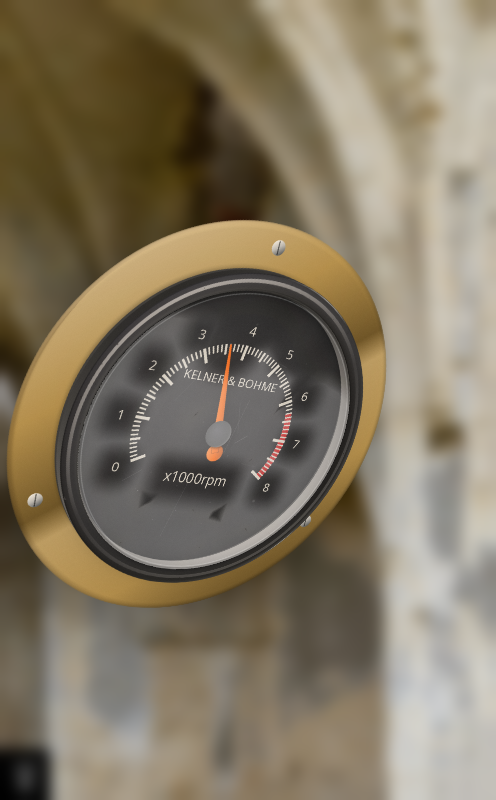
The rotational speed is 3500 rpm
